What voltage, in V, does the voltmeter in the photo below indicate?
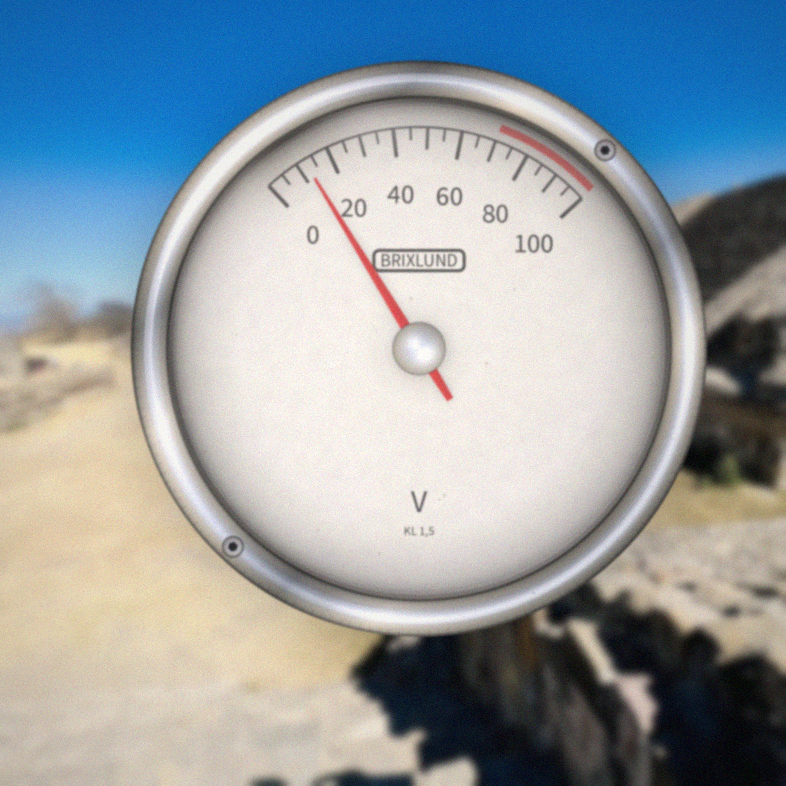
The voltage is 12.5 V
